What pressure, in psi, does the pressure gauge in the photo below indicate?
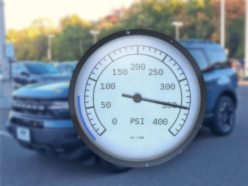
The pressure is 350 psi
